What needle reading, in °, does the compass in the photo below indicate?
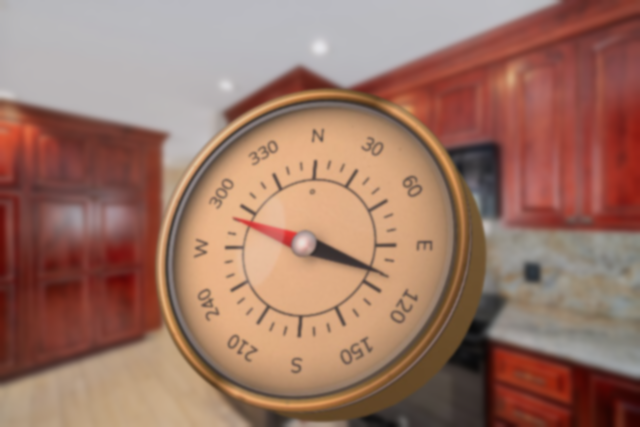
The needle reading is 290 °
